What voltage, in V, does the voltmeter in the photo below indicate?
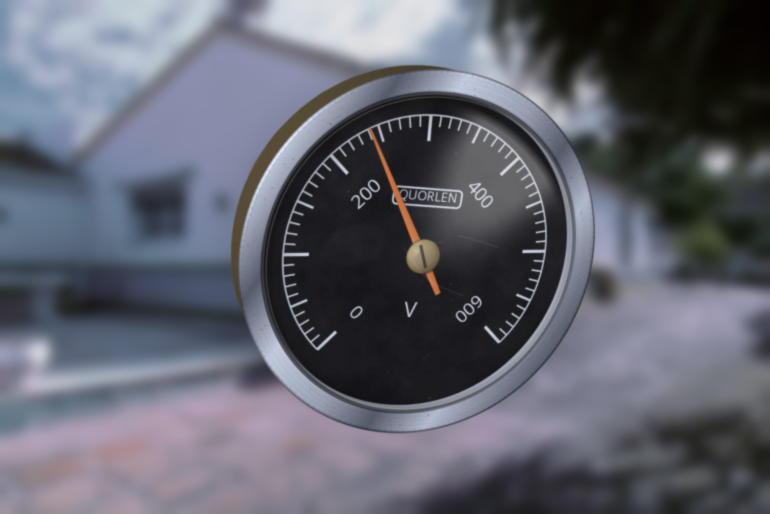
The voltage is 240 V
